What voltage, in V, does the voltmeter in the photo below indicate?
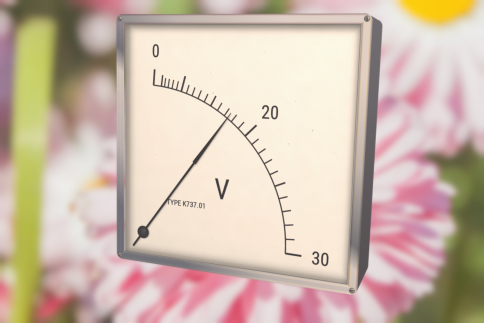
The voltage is 17.5 V
